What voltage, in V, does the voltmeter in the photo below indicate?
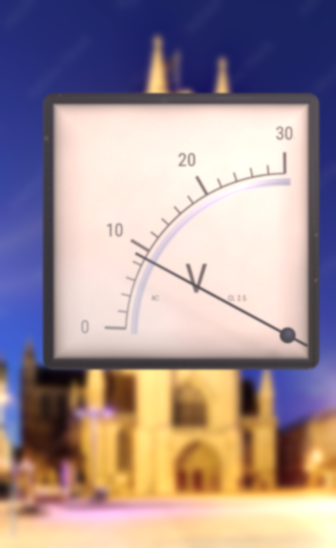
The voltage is 9 V
